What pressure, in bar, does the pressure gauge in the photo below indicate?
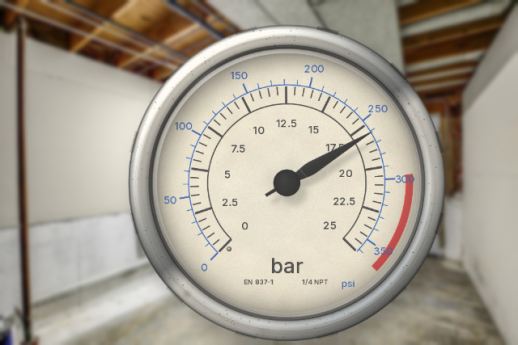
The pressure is 18 bar
